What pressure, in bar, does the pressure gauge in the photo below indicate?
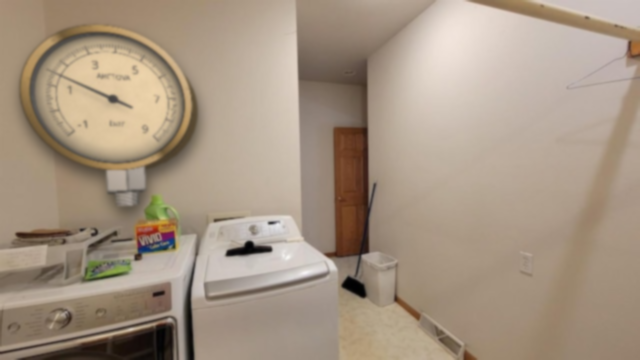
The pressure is 1.5 bar
